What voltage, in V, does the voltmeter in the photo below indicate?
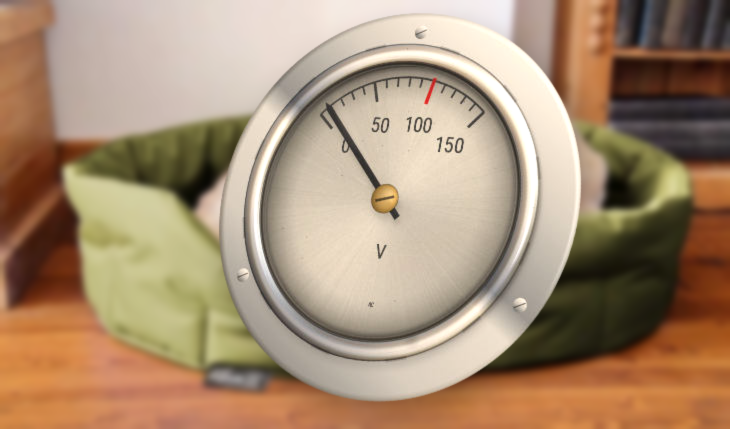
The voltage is 10 V
